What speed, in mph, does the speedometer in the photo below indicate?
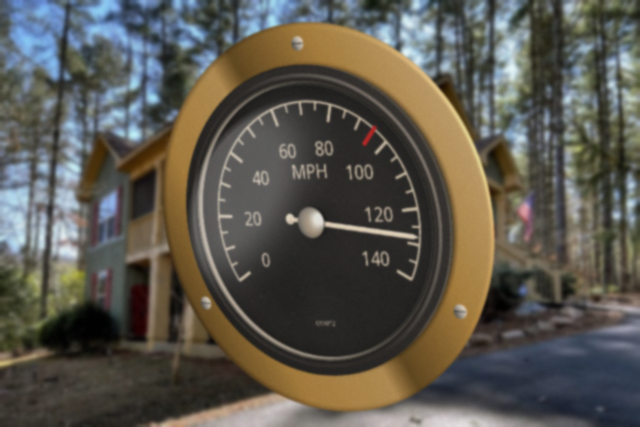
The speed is 127.5 mph
